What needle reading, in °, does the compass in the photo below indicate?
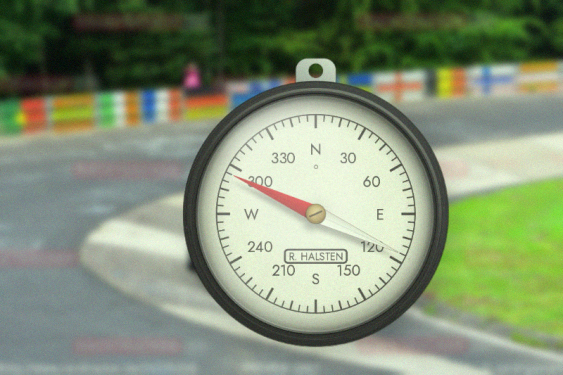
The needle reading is 295 °
